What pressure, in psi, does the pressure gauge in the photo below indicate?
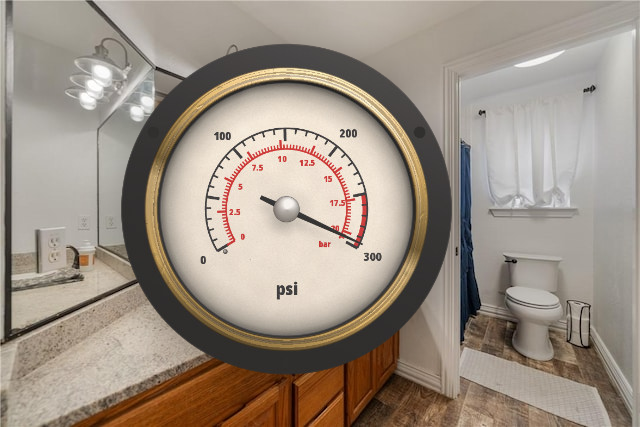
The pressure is 295 psi
